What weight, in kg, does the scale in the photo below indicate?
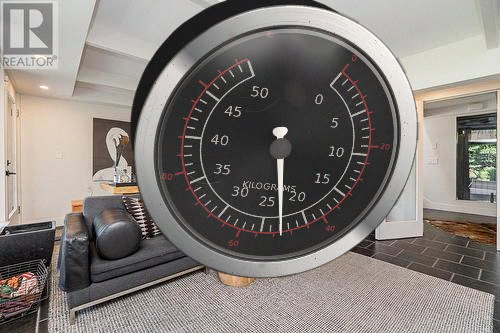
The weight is 23 kg
